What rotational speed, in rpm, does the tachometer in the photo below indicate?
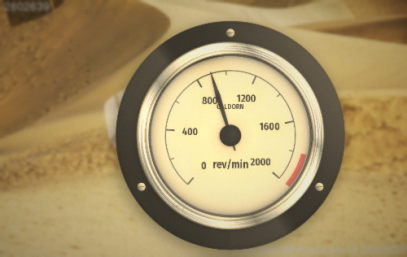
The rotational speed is 900 rpm
